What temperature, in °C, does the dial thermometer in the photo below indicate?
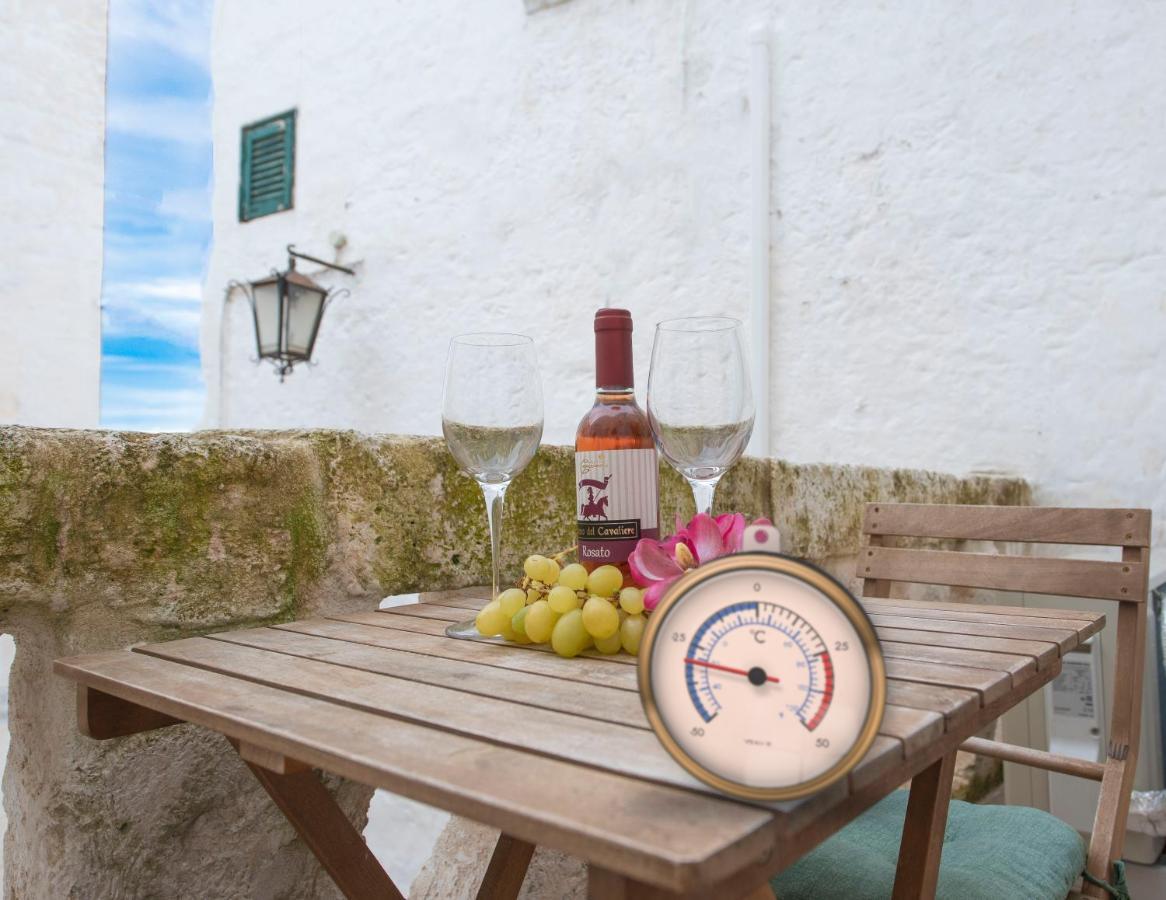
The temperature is -30 °C
